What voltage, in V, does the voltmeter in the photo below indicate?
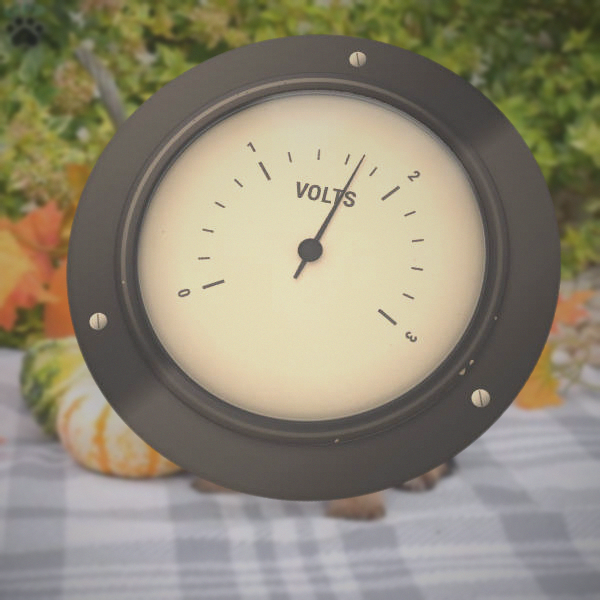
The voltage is 1.7 V
